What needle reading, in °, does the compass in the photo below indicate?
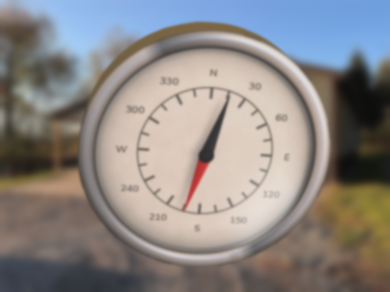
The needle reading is 195 °
